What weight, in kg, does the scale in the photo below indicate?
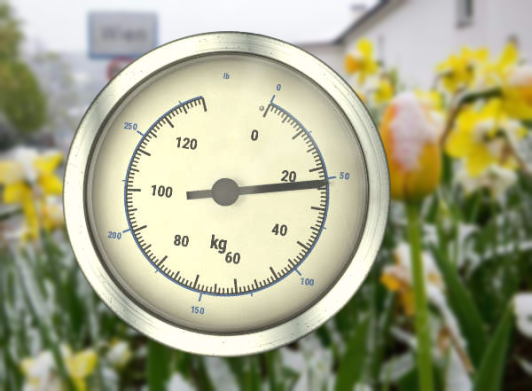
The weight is 24 kg
